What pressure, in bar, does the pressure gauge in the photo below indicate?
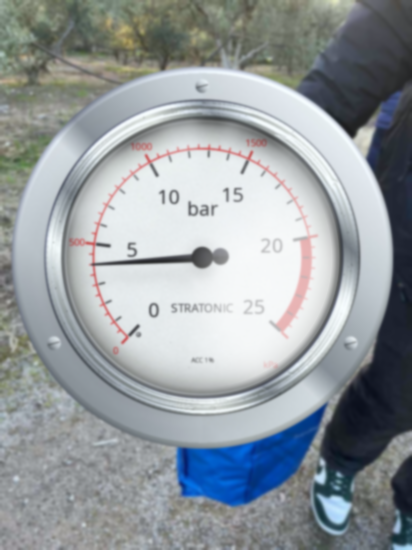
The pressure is 4 bar
